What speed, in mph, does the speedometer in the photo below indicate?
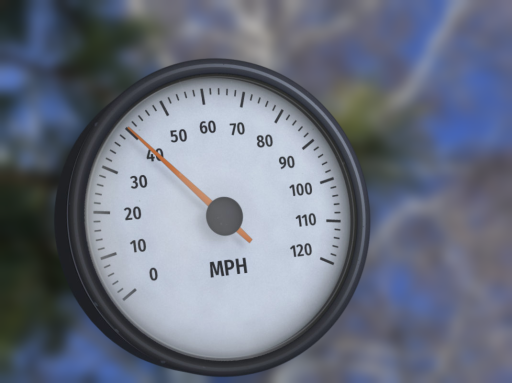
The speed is 40 mph
